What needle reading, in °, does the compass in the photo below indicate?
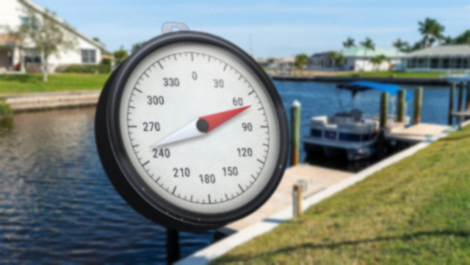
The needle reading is 70 °
